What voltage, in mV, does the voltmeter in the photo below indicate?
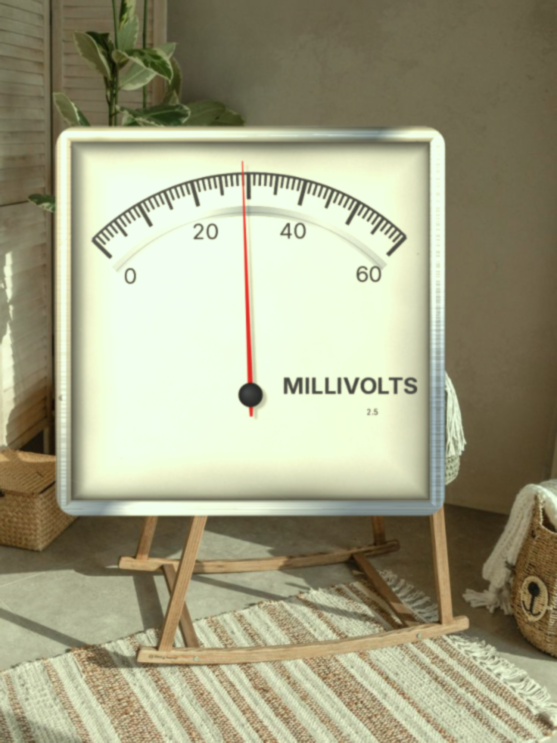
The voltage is 29 mV
